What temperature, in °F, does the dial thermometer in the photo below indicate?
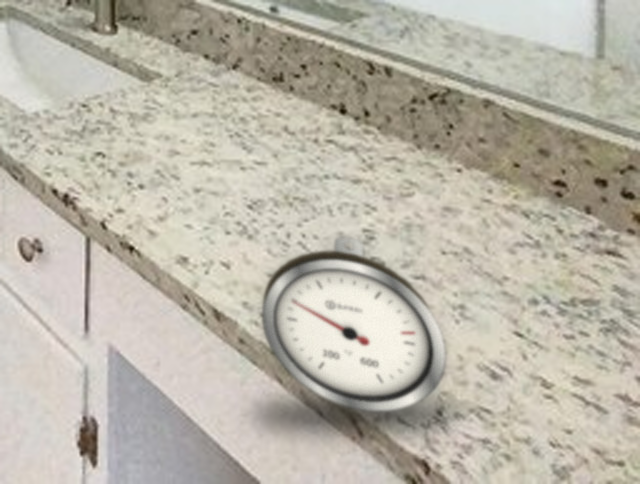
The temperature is 240 °F
